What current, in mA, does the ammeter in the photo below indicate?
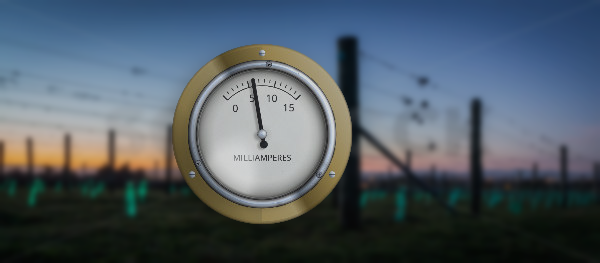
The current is 6 mA
